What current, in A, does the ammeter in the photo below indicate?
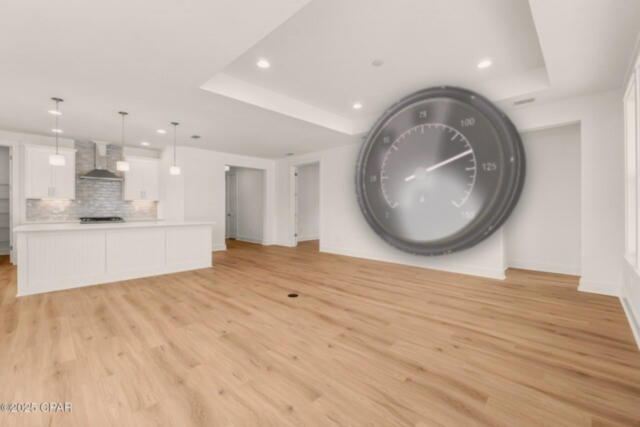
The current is 115 A
